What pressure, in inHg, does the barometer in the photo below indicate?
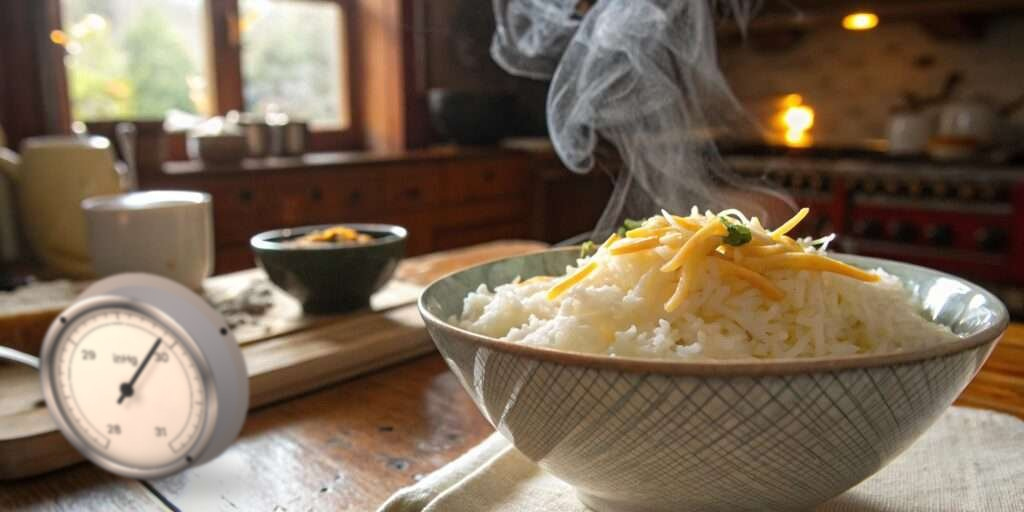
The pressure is 29.9 inHg
